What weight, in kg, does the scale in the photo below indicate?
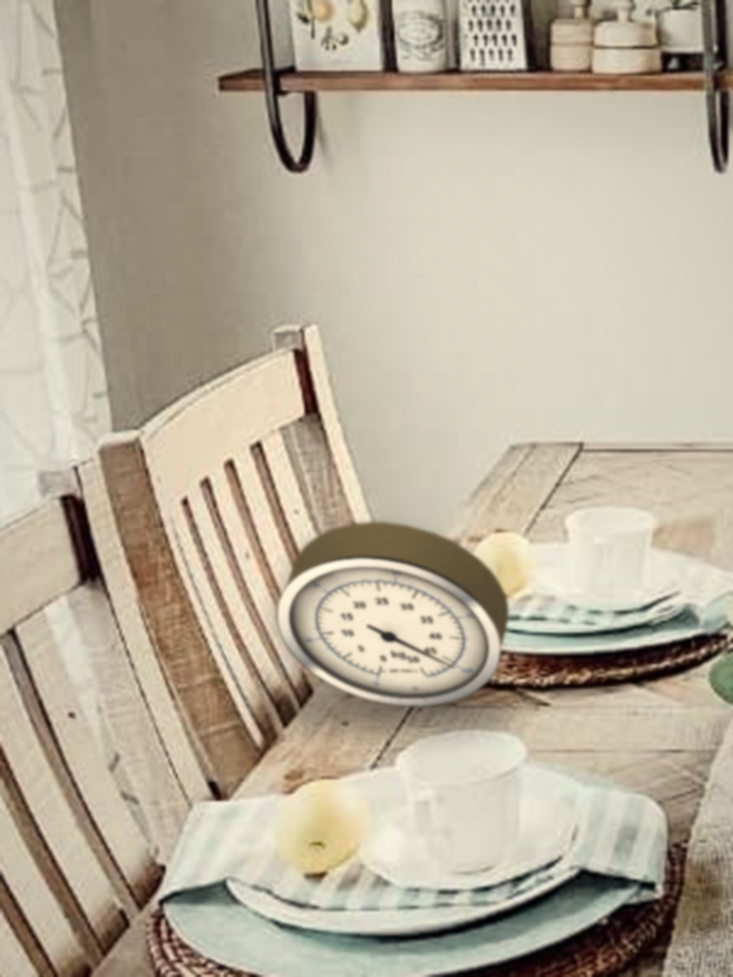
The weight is 45 kg
